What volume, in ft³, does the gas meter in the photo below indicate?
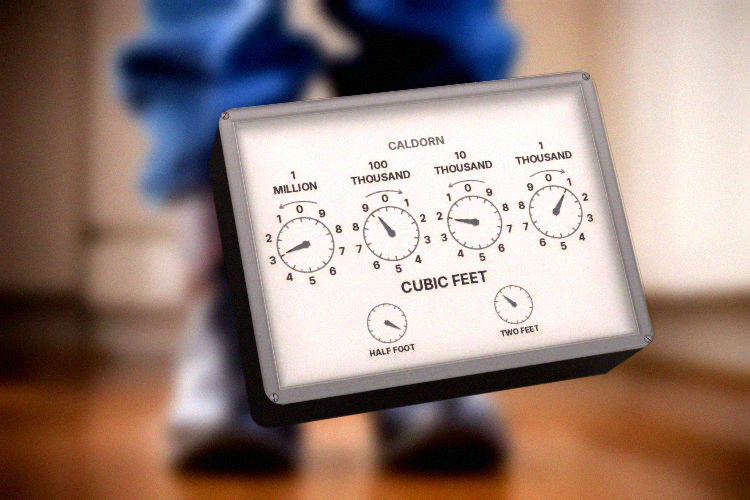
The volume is 292100 ft³
